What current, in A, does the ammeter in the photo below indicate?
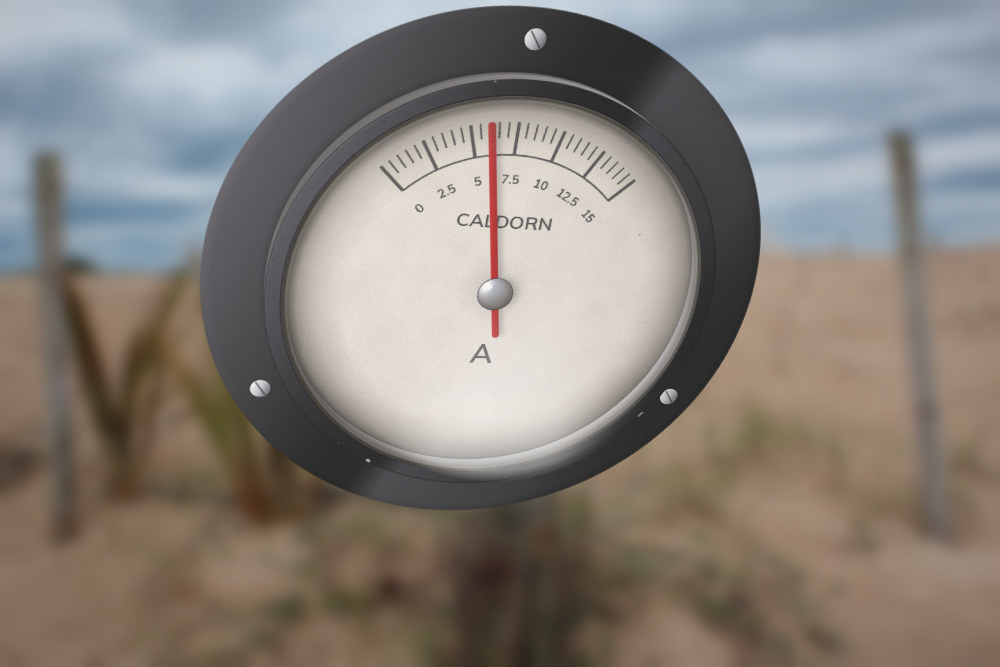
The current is 6 A
